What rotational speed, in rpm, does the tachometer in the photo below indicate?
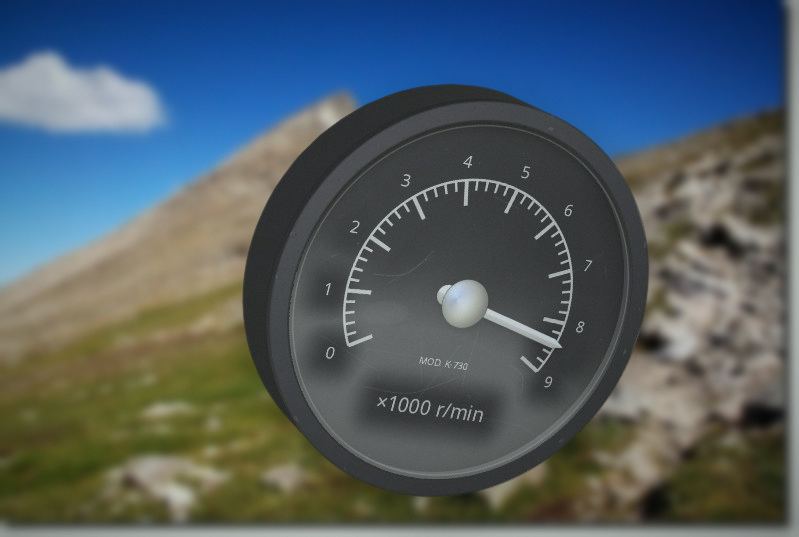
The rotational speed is 8400 rpm
